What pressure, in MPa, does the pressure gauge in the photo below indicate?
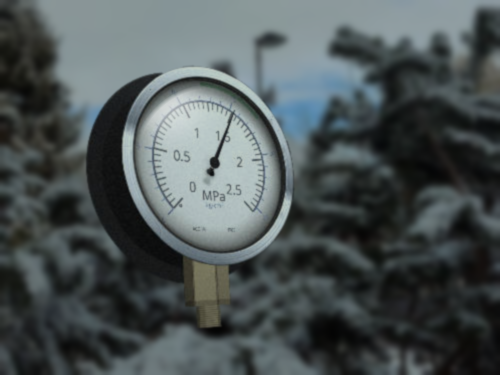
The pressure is 1.5 MPa
